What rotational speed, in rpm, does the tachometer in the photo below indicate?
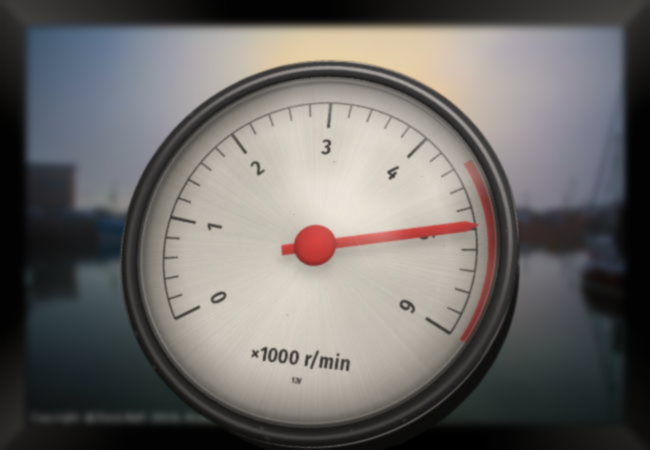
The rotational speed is 5000 rpm
